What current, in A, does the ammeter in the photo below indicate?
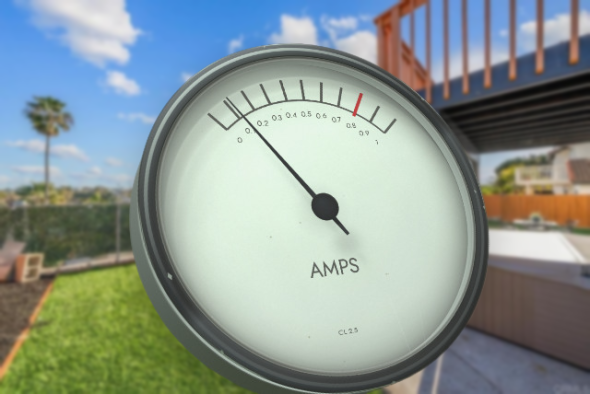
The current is 0.1 A
